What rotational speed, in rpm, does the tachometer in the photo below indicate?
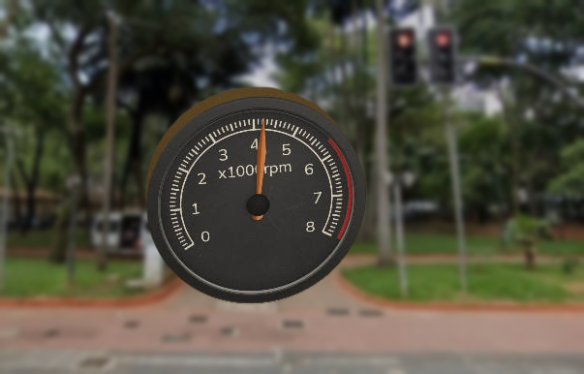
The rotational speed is 4200 rpm
